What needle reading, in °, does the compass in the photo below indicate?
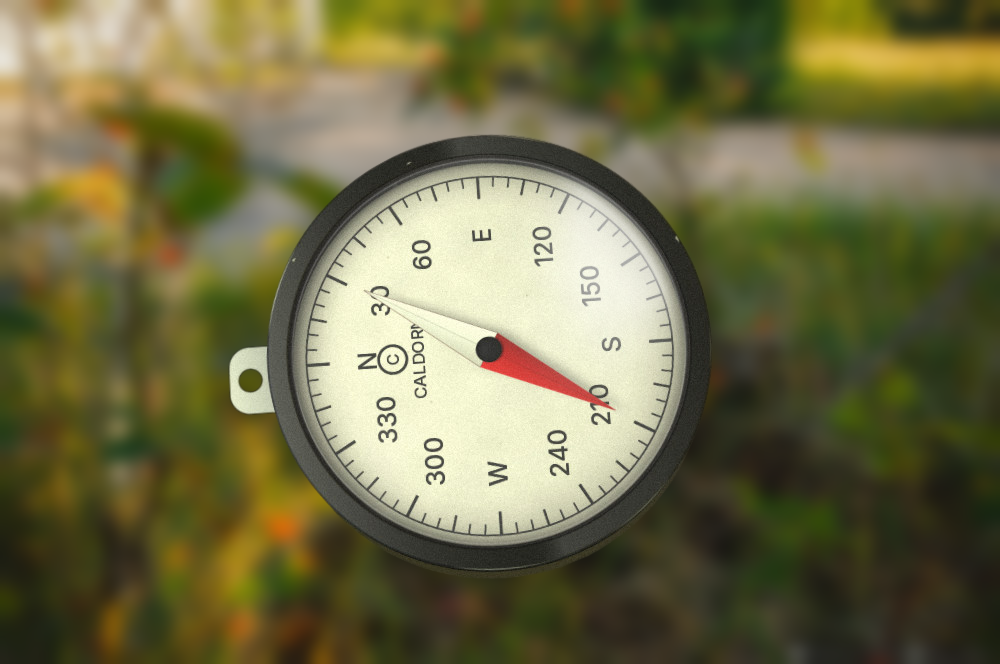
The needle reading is 210 °
